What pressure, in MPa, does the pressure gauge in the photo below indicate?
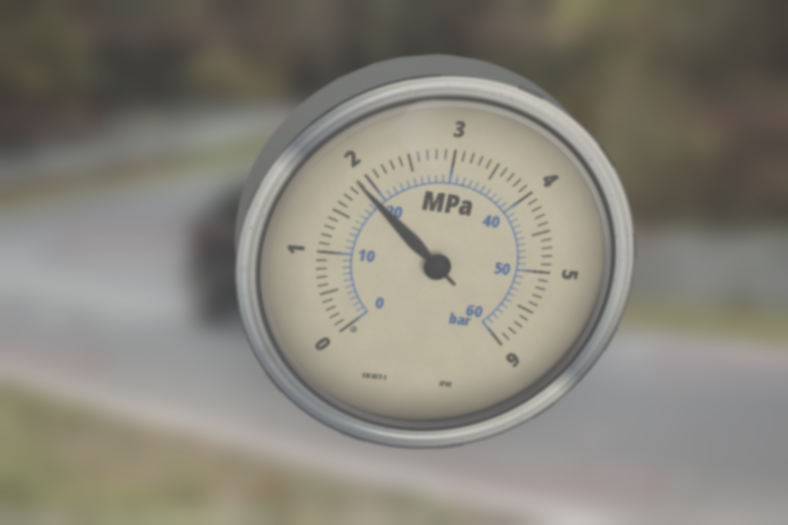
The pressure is 1.9 MPa
